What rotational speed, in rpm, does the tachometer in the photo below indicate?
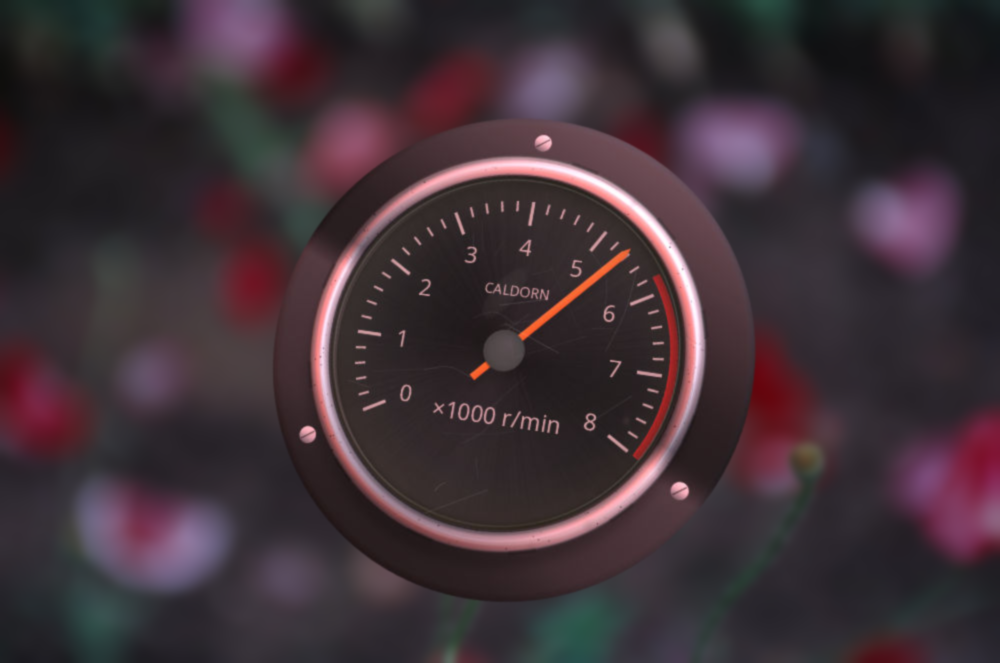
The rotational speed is 5400 rpm
